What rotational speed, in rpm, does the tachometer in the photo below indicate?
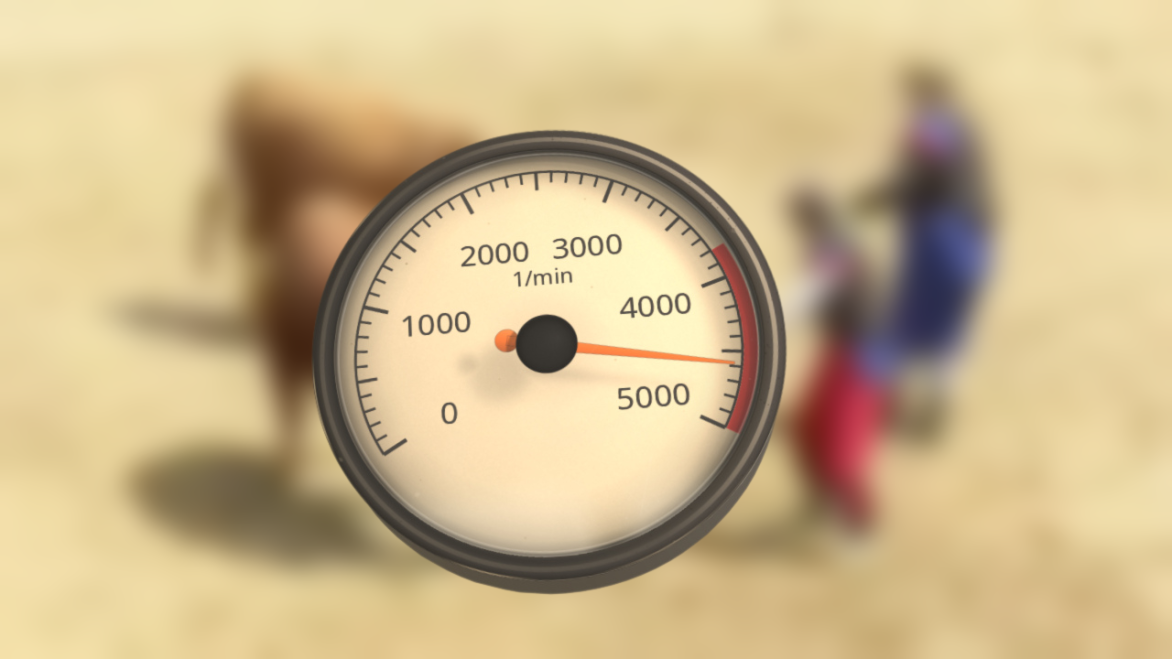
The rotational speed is 4600 rpm
